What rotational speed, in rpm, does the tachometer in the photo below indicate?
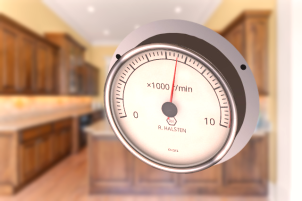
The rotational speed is 5600 rpm
